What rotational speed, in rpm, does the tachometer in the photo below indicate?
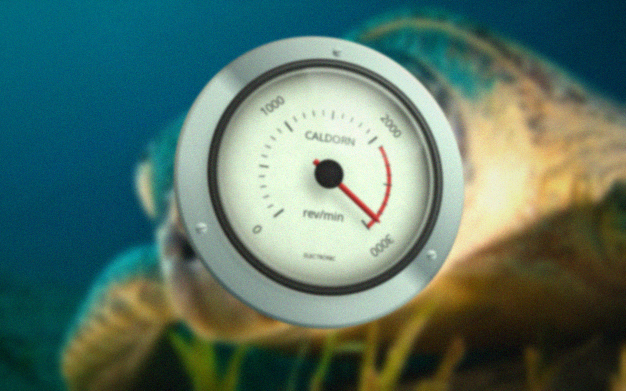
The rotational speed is 2900 rpm
